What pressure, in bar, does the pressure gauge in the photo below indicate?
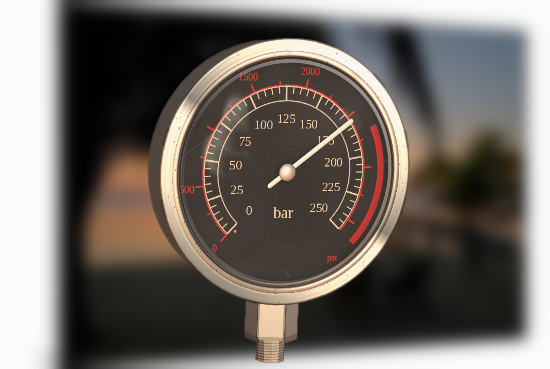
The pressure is 175 bar
